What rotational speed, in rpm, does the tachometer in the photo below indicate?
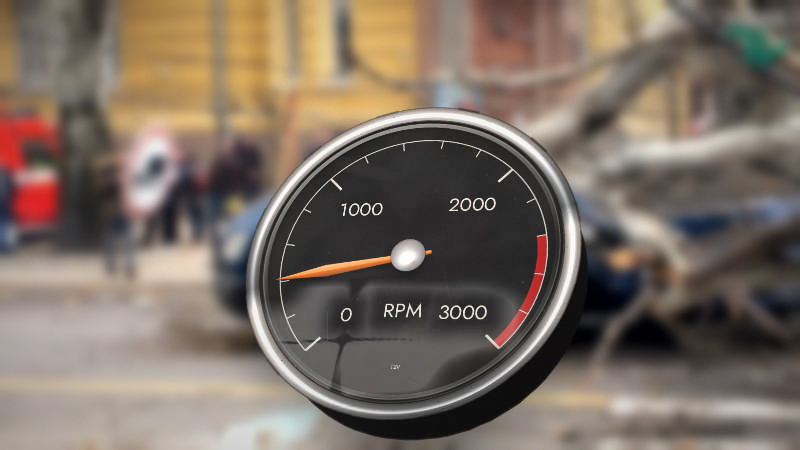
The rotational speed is 400 rpm
